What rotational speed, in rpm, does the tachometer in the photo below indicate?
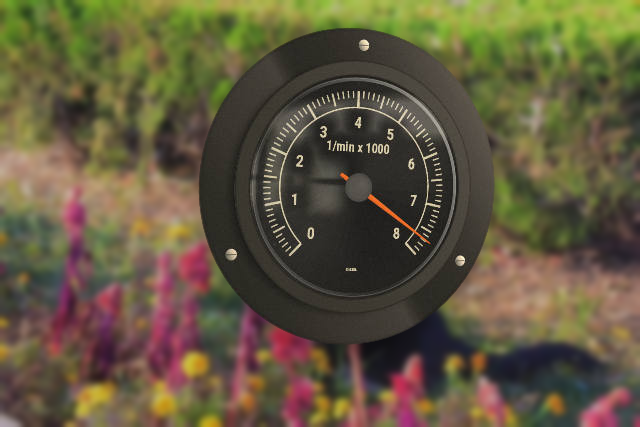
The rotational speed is 7700 rpm
